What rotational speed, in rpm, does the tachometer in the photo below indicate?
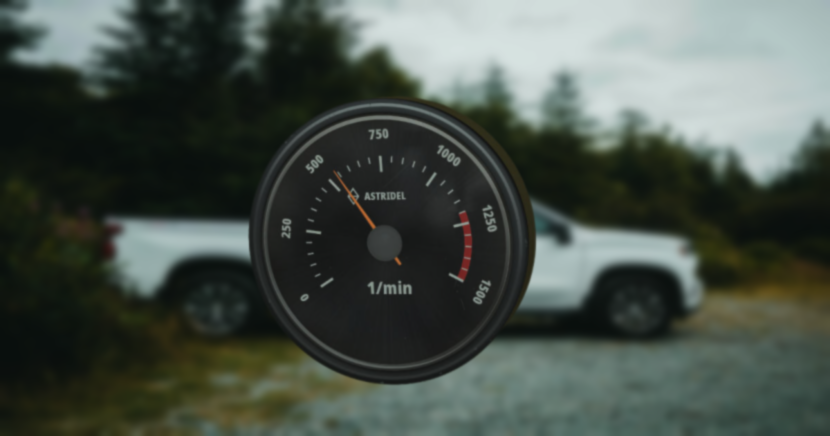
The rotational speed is 550 rpm
